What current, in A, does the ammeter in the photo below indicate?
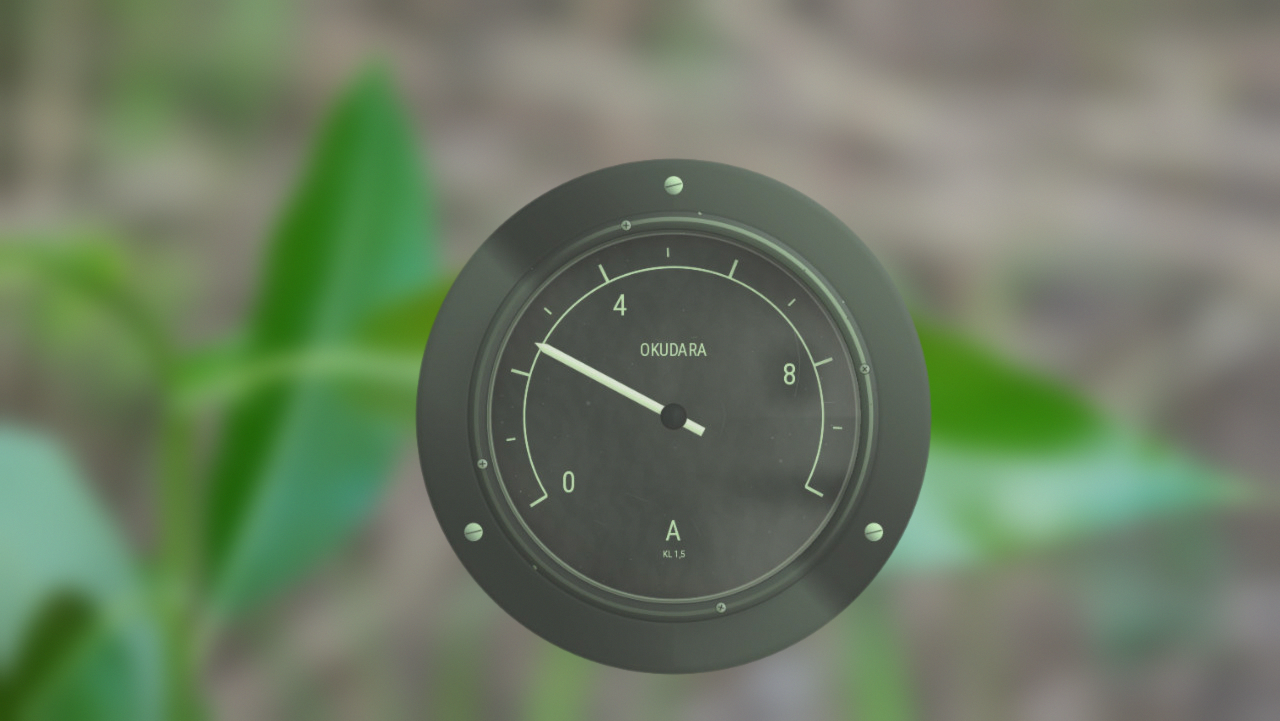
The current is 2.5 A
